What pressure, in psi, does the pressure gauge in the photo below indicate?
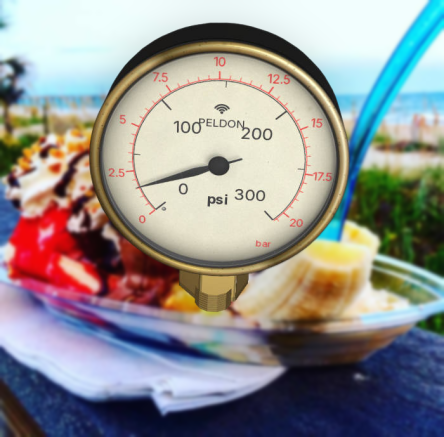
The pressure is 25 psi
